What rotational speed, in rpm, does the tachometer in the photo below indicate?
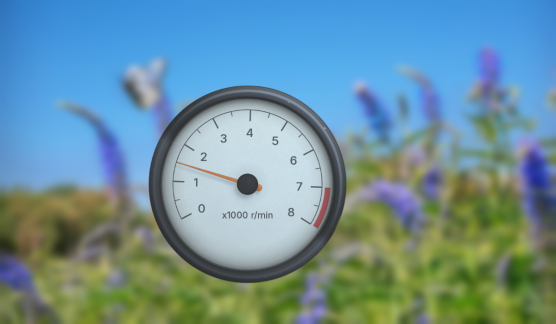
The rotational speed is 1500 rpm
